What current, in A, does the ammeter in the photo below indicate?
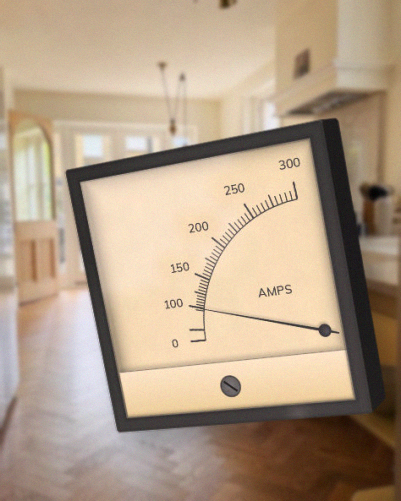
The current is 100 A
